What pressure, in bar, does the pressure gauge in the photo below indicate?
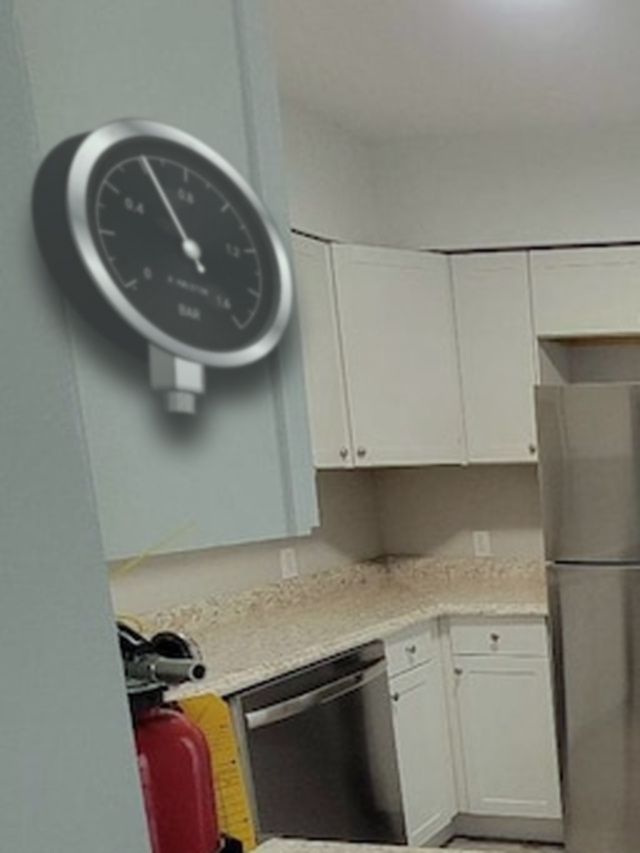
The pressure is 0.6 bar
